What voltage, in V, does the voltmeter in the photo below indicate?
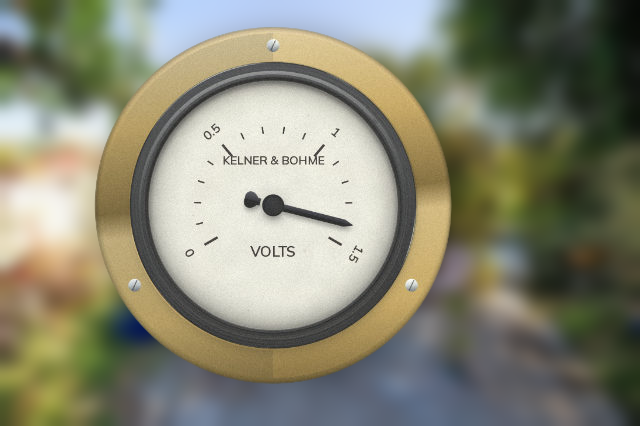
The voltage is 1.4 V
